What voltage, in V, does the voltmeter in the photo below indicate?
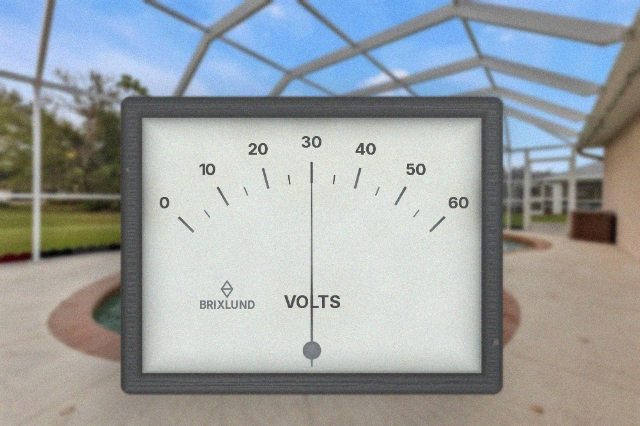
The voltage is 30 V
